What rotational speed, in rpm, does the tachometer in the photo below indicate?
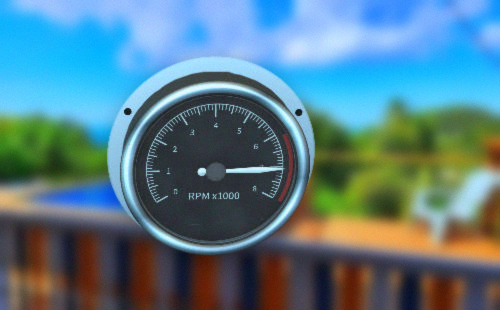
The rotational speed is 7000 rpm
